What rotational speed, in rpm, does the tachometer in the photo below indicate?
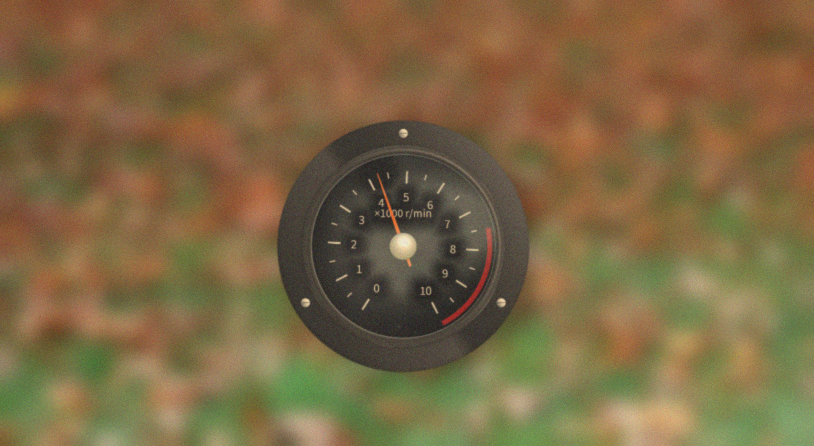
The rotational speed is 4250 rpm
